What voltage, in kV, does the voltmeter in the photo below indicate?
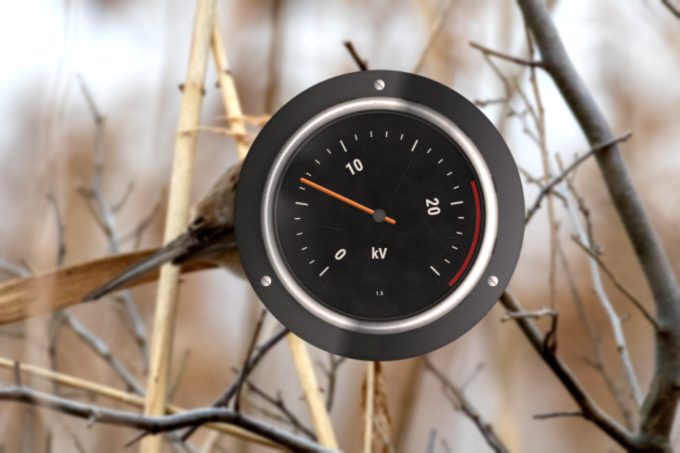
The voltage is 6.5 kV
